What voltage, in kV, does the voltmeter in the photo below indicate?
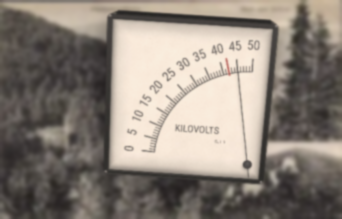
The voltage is 45 kV
